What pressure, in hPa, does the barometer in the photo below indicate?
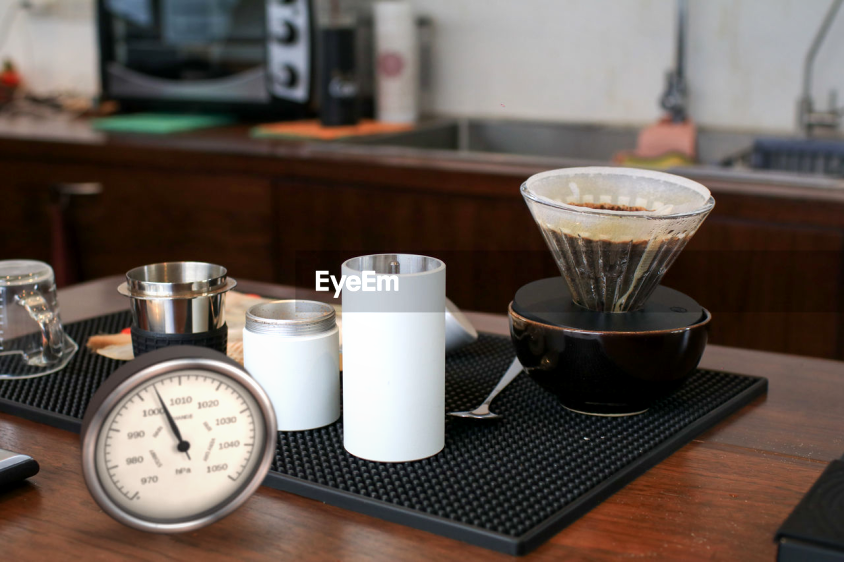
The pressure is 1004 hPa
